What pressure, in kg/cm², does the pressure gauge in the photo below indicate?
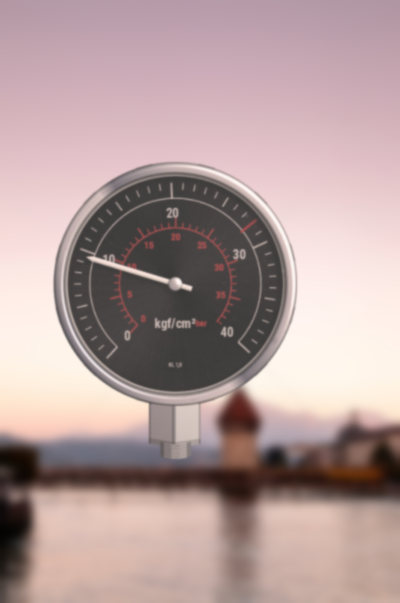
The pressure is 9.5 kg/cm²
